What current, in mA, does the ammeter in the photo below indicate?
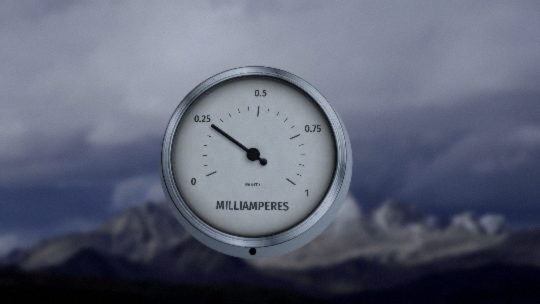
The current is 0.25 mA
